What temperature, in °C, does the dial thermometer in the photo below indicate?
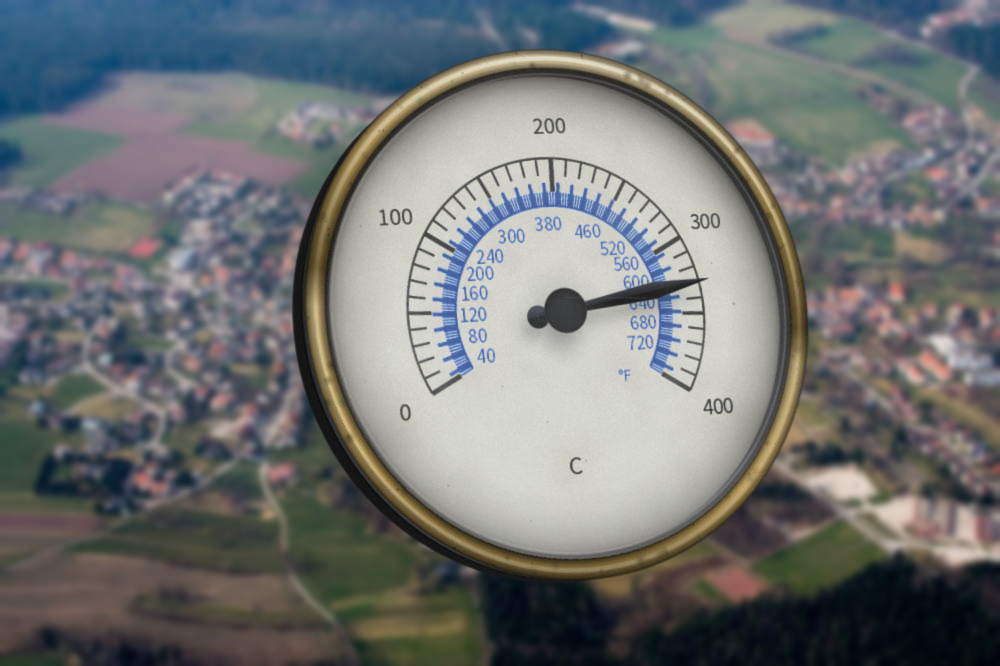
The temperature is 330 °C
